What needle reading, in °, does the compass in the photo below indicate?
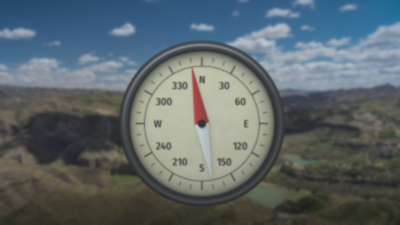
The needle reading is 350 °
